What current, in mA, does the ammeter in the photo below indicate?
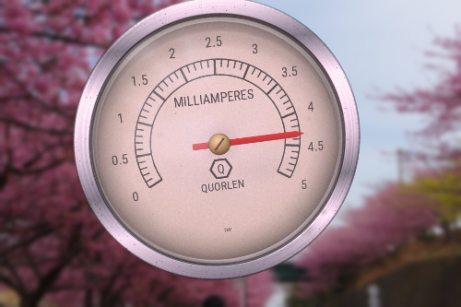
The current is 4.3 mA
